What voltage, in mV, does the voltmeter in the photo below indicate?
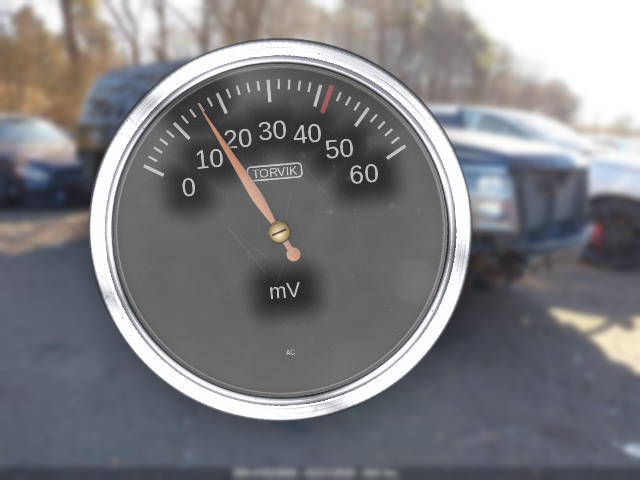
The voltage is 16 mV
